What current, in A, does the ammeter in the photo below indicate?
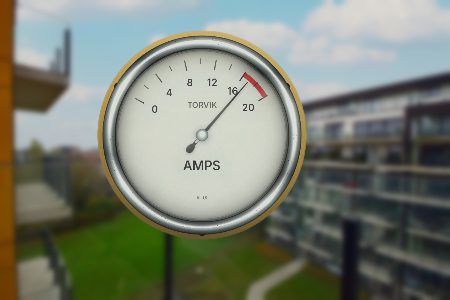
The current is 17 A
